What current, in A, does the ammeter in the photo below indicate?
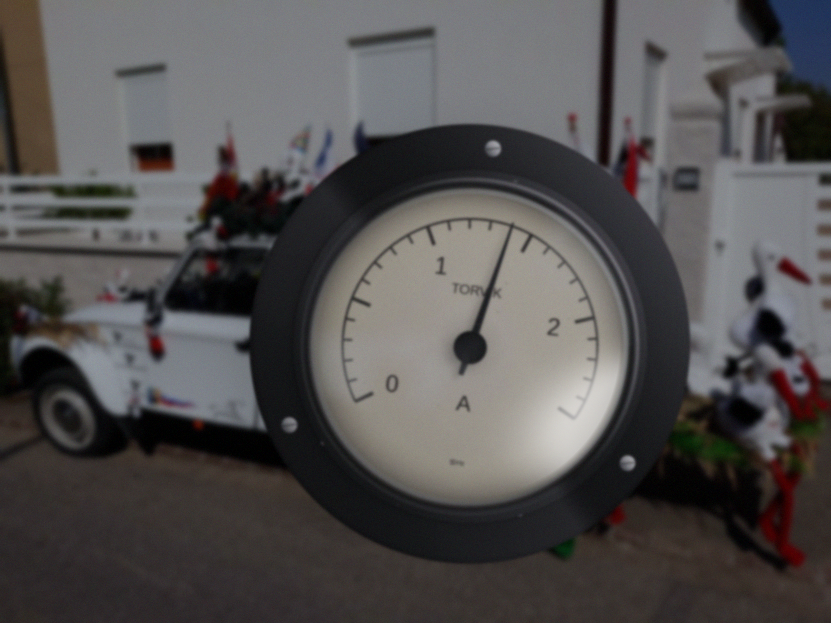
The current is 1.4 A
